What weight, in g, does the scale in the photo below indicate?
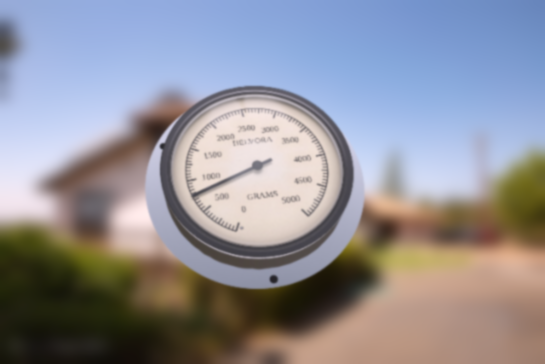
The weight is 750 g
